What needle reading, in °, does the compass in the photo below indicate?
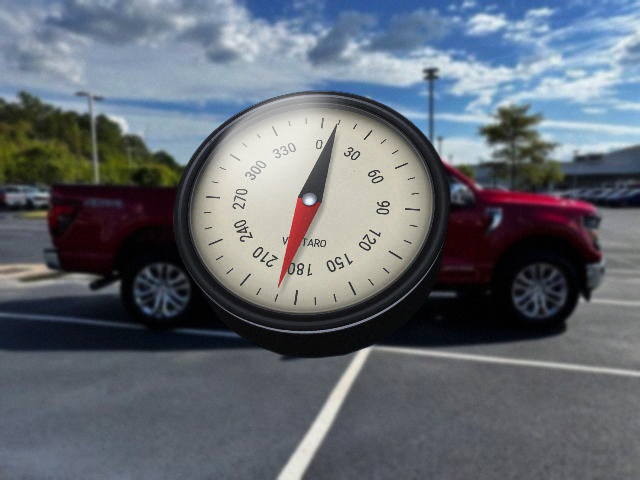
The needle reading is 190 °
